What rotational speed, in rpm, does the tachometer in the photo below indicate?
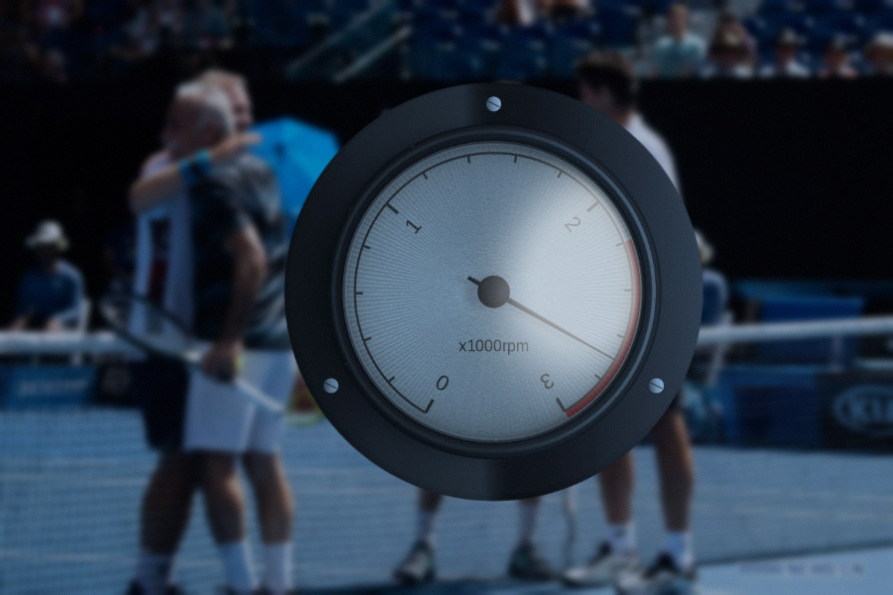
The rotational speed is 2700 rpm
